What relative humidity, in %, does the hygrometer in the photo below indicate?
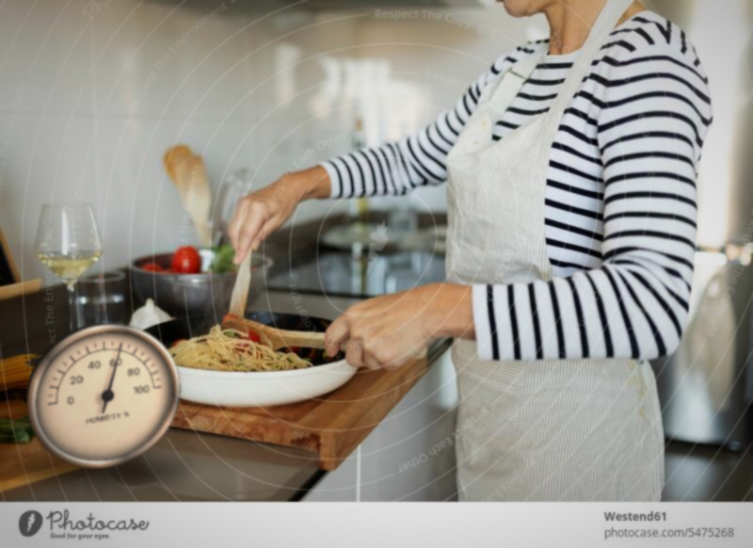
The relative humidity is 60 %
